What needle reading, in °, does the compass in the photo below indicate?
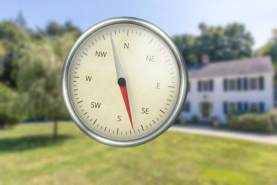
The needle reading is 160 °
